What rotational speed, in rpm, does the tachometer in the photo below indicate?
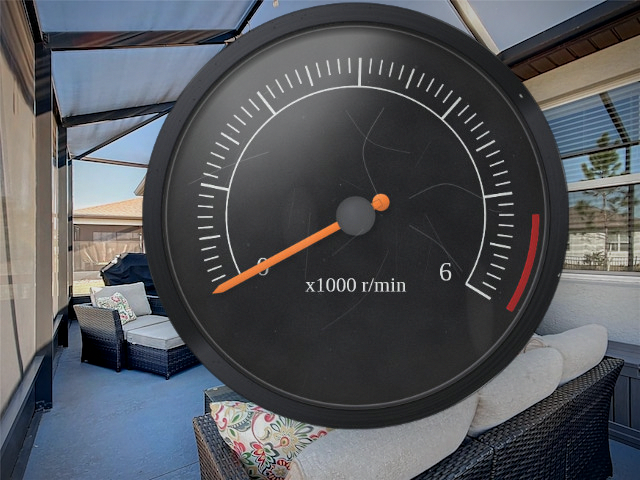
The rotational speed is 0 rpm
